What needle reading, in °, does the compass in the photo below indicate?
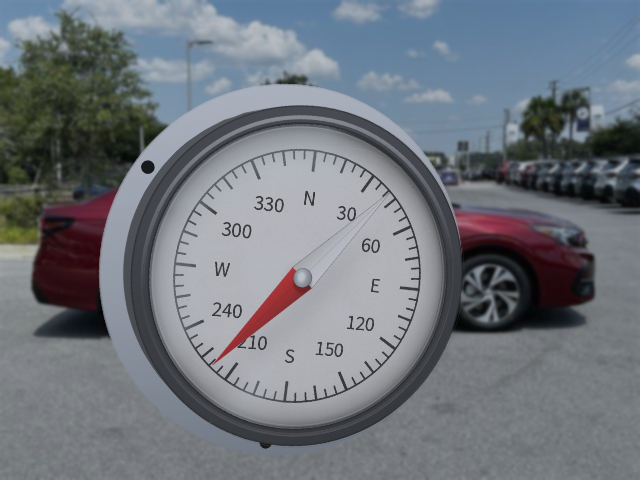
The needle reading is 220 °
